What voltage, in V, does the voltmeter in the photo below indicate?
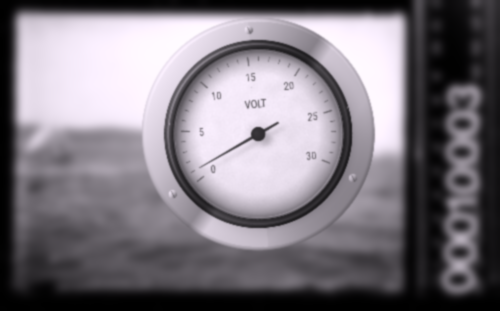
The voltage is 1 V
